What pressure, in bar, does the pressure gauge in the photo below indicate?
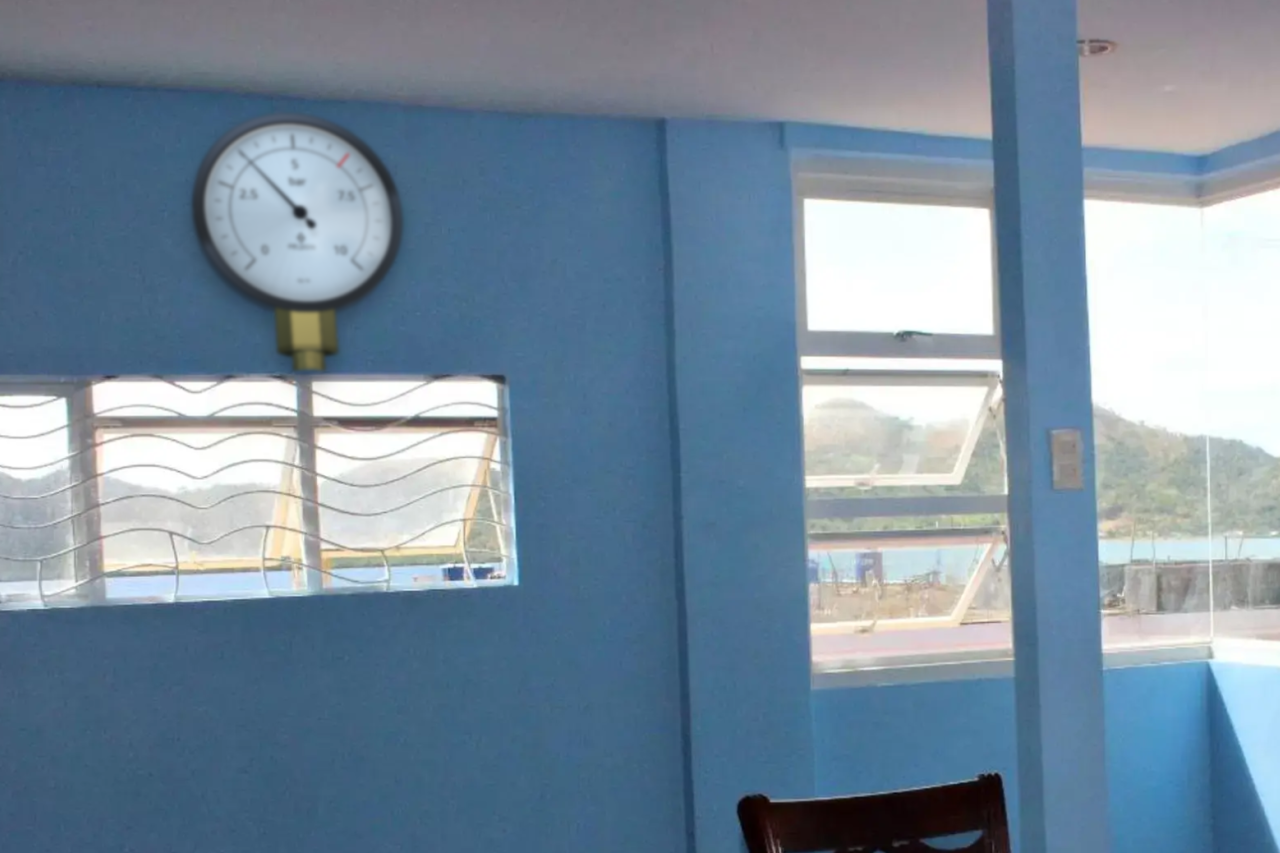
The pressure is 3.5 bar
